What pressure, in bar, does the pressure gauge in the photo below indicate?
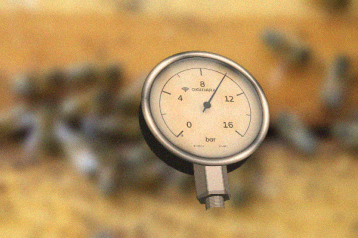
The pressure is 10 bar
